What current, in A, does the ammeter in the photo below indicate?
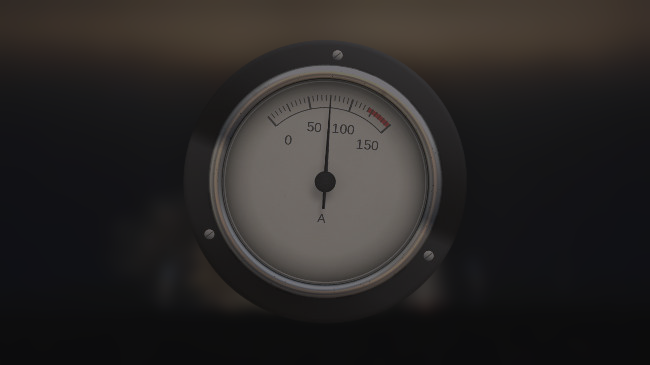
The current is 75 A
